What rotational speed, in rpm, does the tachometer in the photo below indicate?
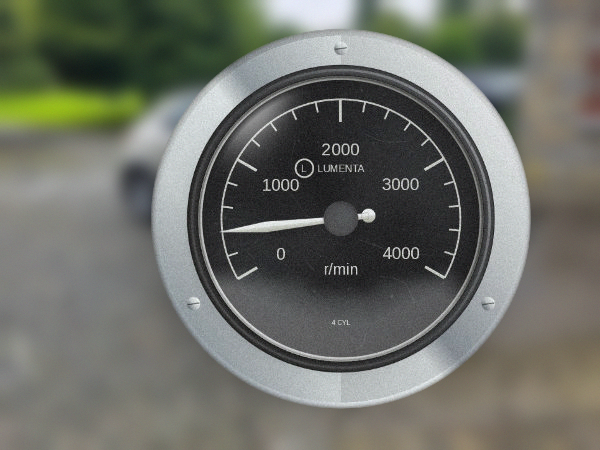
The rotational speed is 400 rpm
